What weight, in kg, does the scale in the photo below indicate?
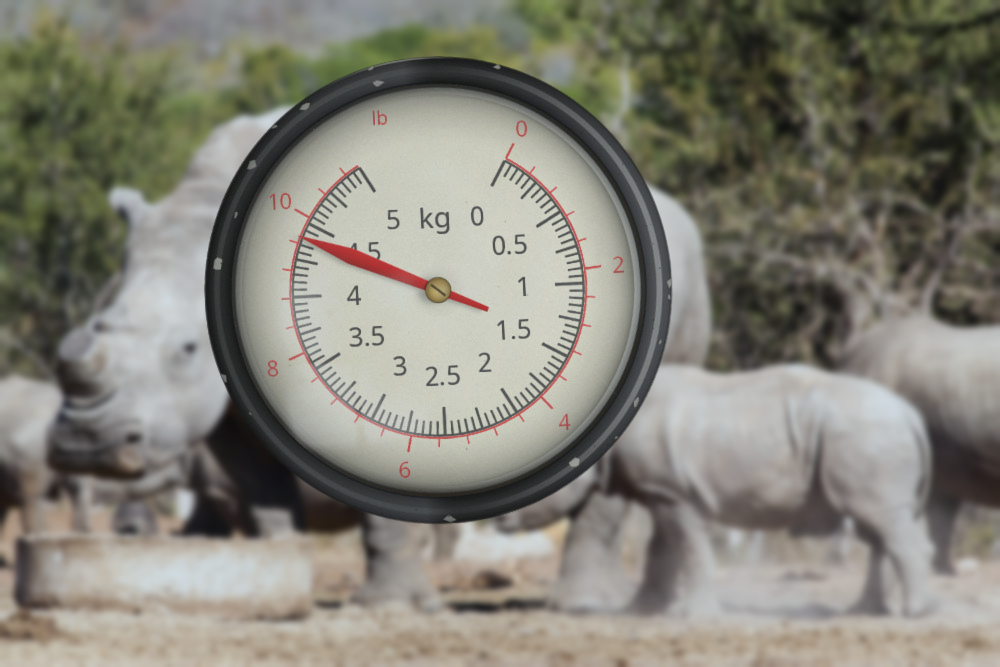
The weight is 4.4 kg
